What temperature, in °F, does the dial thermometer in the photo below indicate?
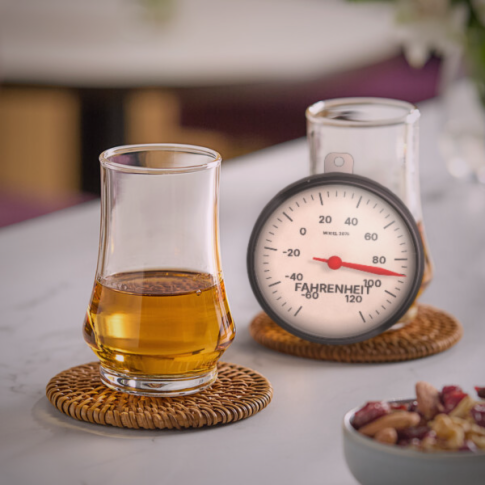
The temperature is 88 °F
